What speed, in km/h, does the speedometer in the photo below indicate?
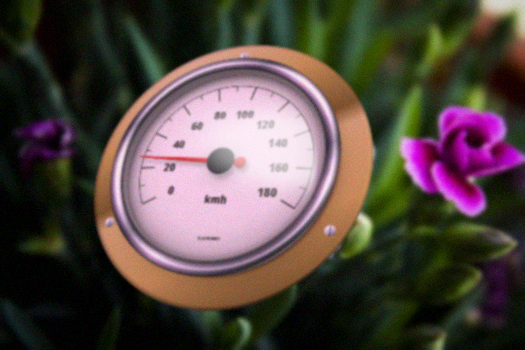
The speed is 25 km/h
